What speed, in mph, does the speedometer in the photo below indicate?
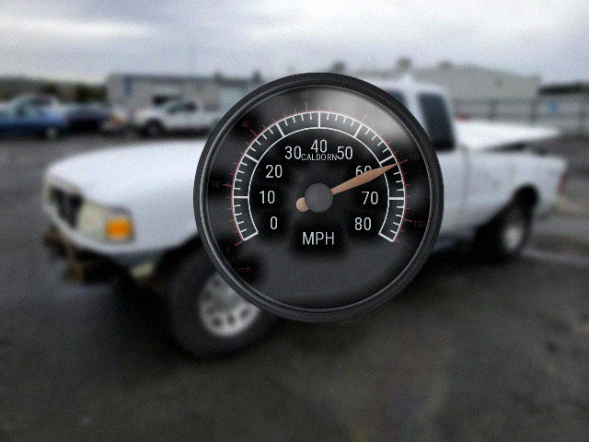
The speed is 62 mph
